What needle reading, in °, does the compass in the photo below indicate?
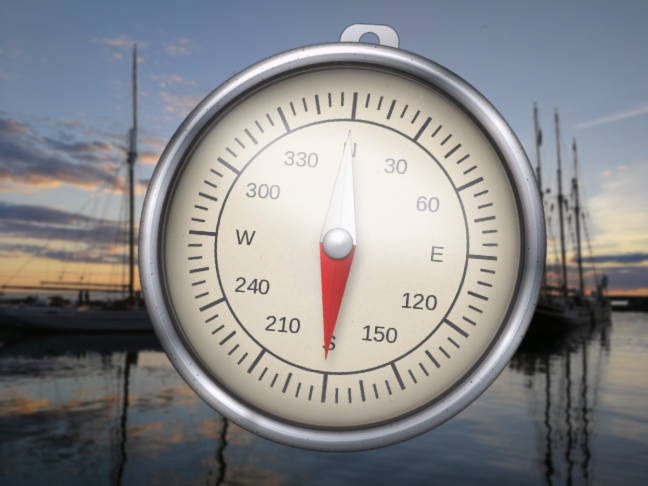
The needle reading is 180 °
